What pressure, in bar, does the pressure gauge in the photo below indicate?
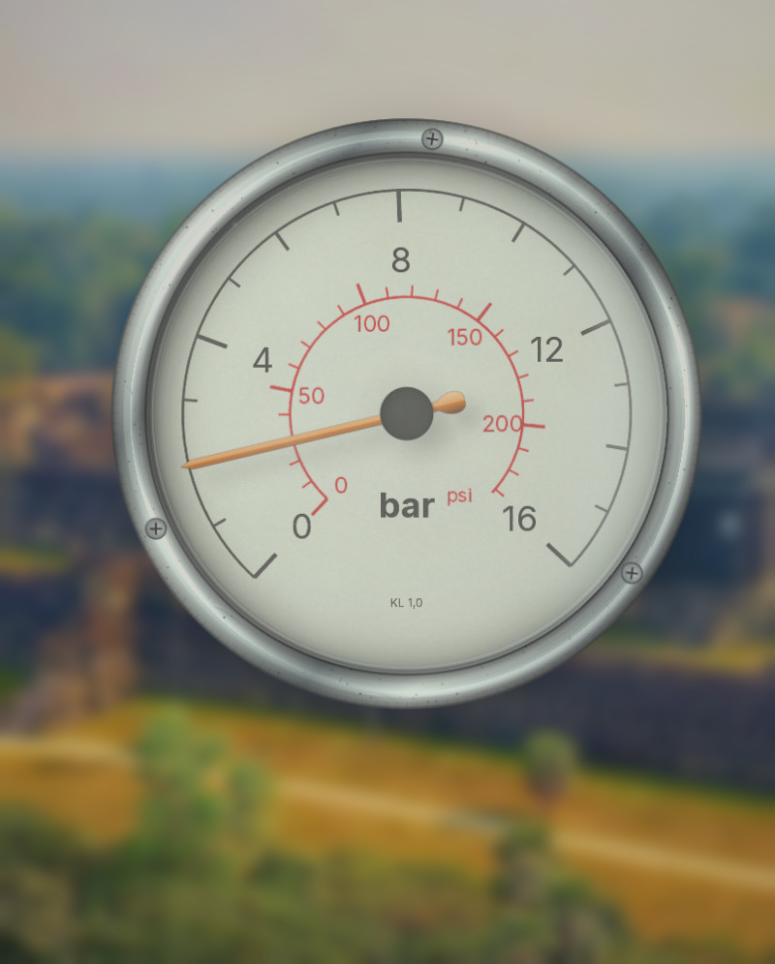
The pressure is 2 bar
